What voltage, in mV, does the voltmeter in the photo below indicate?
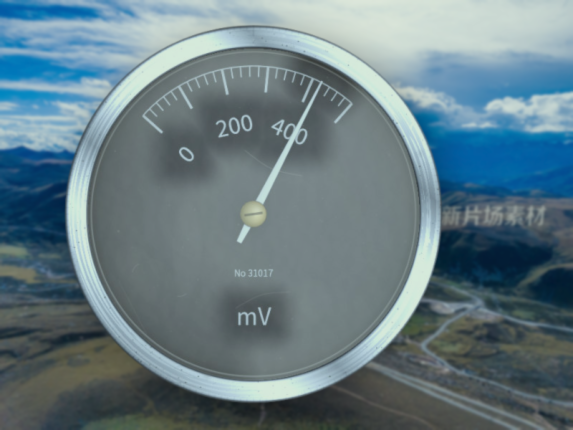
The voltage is 420 mV
